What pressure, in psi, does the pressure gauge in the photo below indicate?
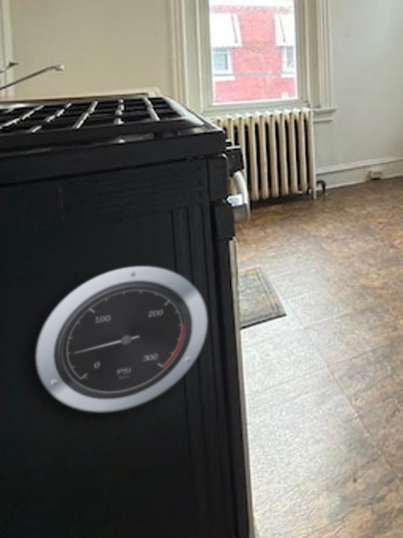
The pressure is 40 psi
